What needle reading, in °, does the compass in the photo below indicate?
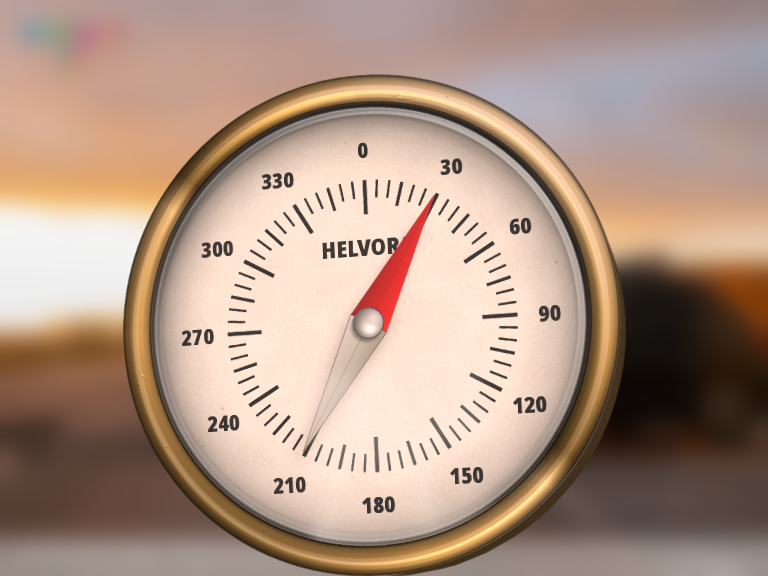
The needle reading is 30 °
